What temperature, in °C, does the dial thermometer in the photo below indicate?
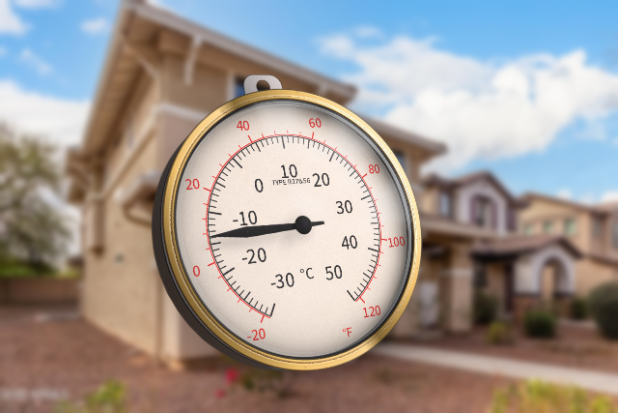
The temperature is -14 °C
